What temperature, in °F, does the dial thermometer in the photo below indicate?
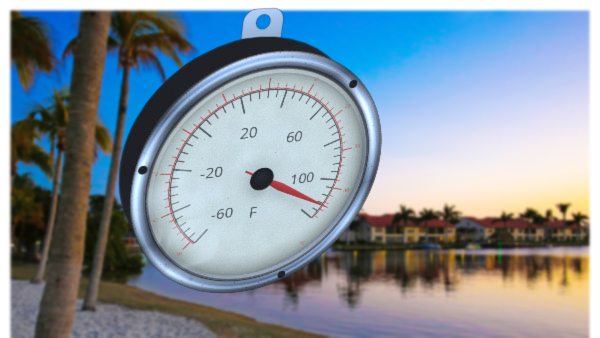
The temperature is 112 °F
